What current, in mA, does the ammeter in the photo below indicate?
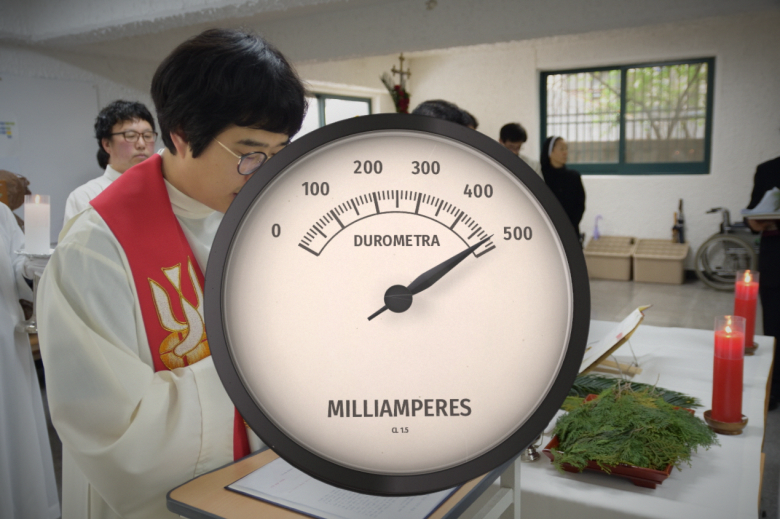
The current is 480 mA
